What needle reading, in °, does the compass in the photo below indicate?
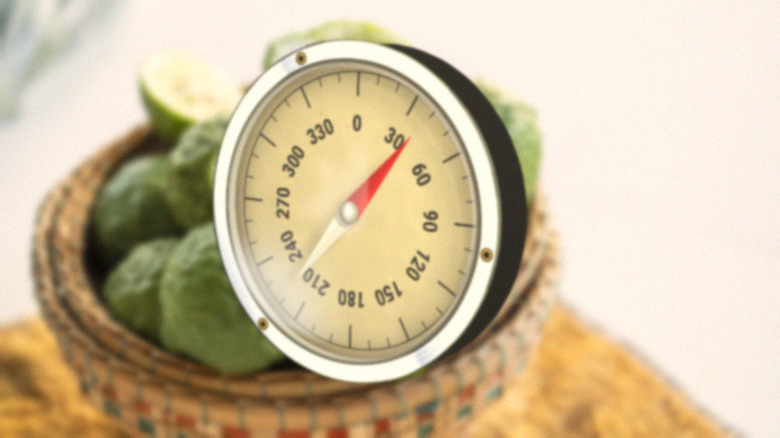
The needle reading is 40 °
